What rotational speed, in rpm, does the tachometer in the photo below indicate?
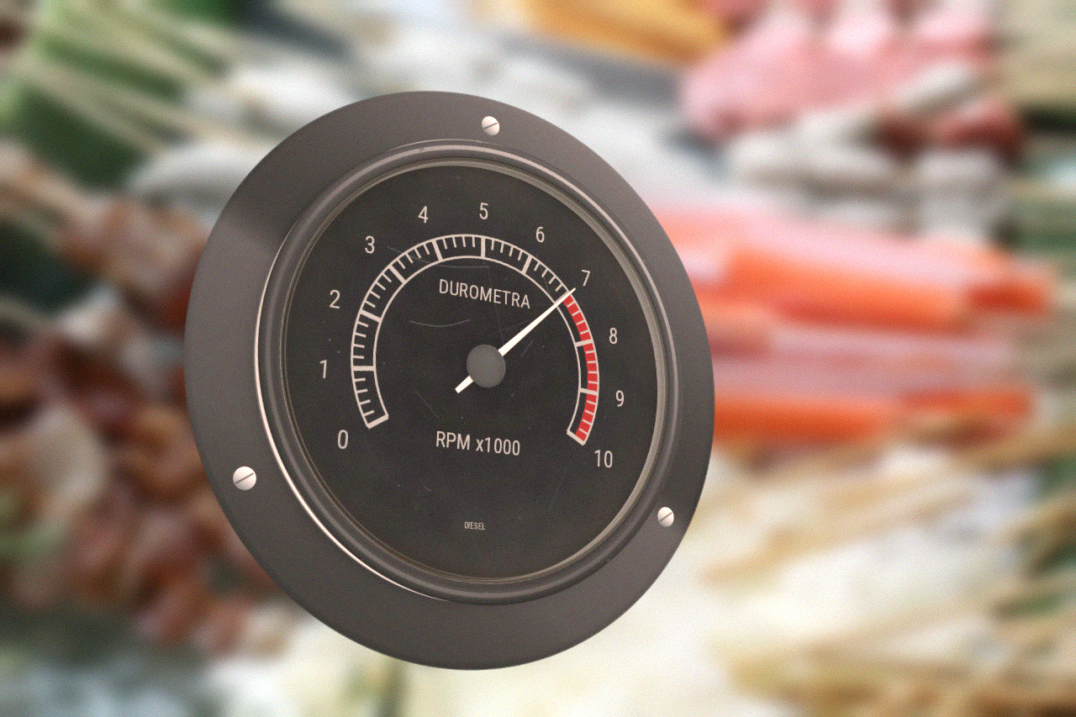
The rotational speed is 7000 rpm
